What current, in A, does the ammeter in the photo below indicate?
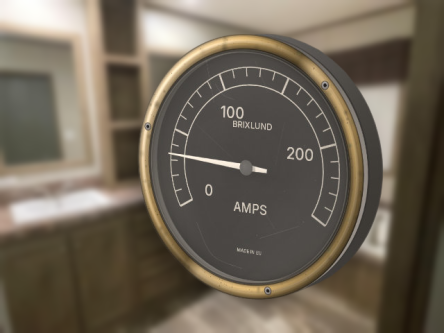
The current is 35 A
